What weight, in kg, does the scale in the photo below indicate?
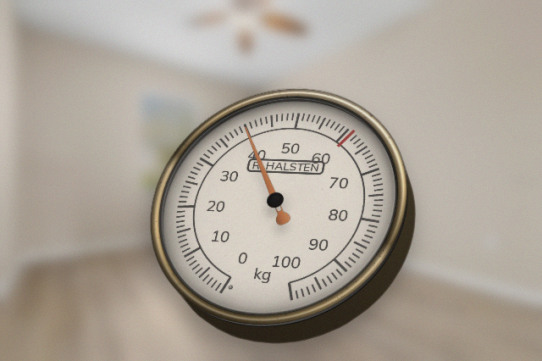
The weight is 40 kg
